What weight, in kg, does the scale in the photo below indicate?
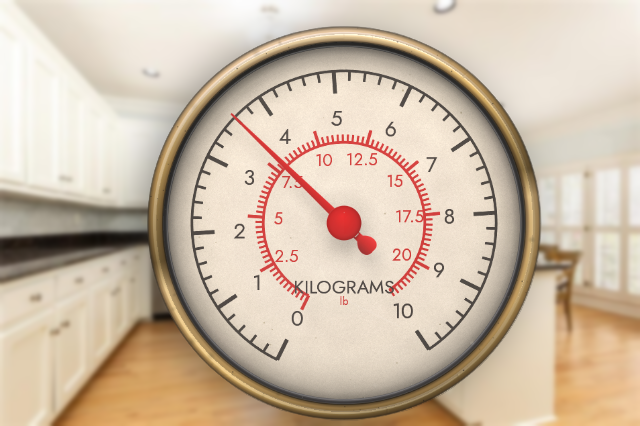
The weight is 3.6 kg
